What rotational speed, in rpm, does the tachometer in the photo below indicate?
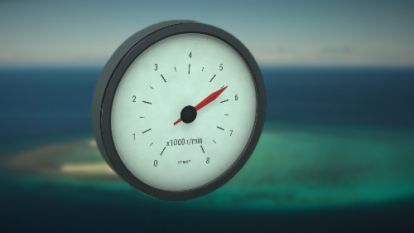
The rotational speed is 5500 rpm
